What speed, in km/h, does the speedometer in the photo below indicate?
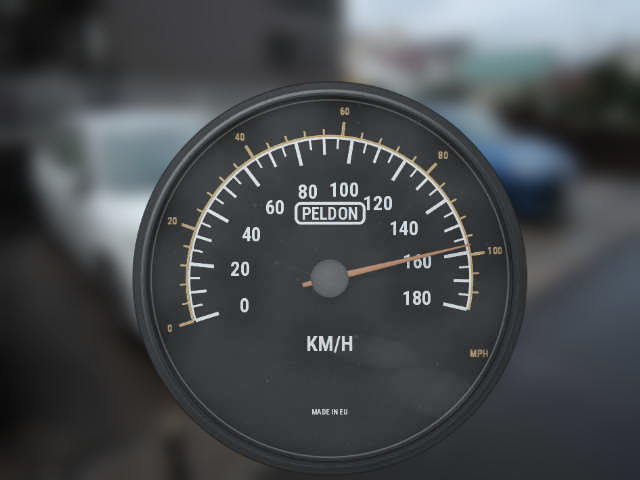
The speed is 157.5 km/h
